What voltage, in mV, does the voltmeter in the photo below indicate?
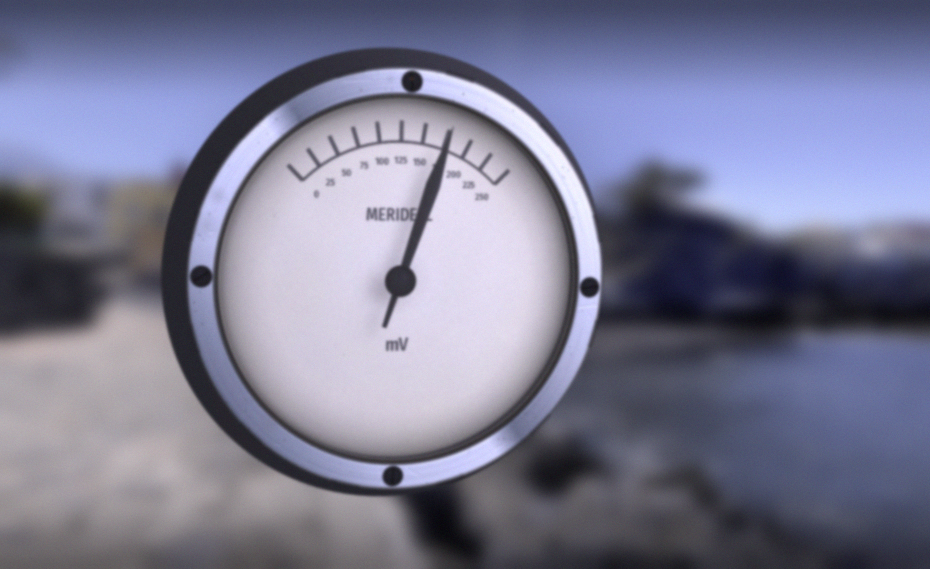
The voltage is 175 mV
